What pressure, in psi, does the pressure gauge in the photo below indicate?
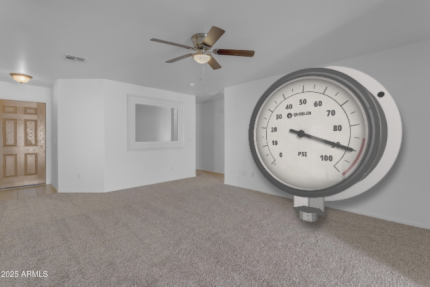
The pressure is 90 psi
